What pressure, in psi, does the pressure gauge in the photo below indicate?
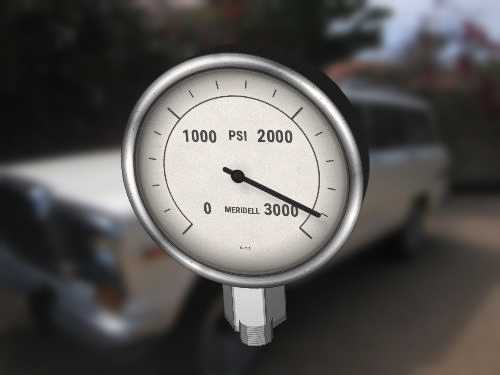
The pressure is 2800 psi
